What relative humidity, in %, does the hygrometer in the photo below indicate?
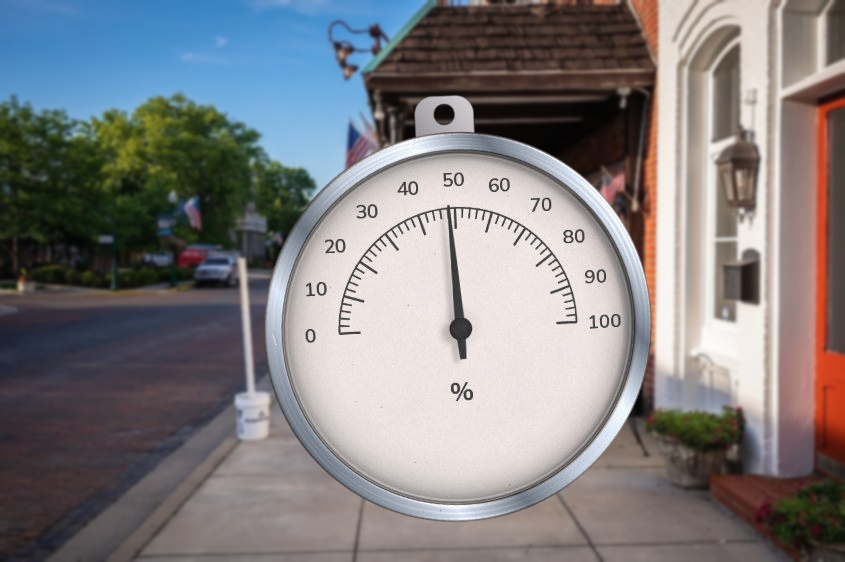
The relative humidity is 48 %
